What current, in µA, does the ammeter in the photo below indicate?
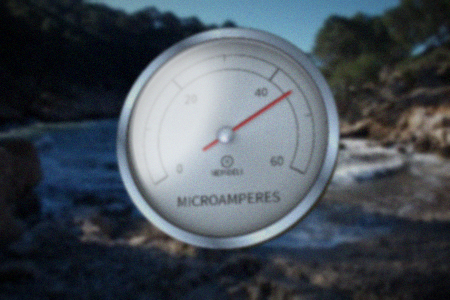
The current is 45 µA
